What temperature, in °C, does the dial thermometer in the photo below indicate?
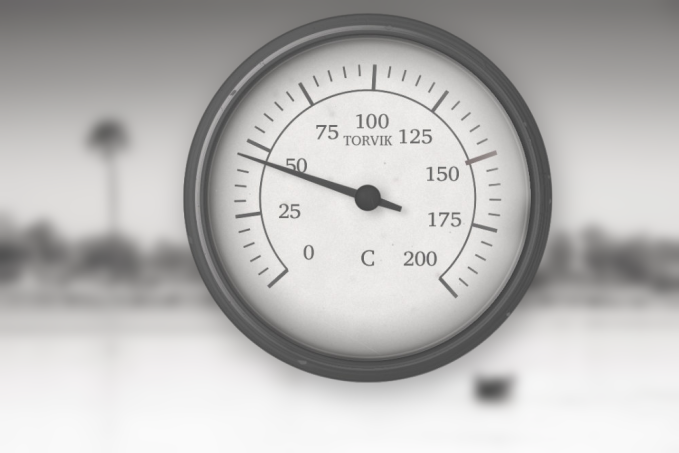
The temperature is 45 °C
